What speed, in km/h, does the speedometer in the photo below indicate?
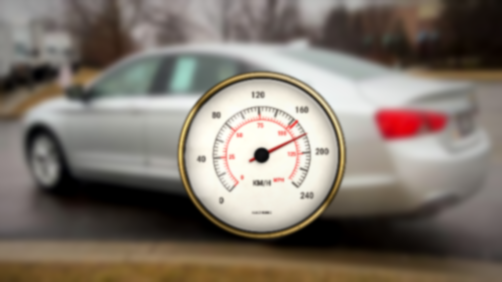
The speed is 180 km/h
